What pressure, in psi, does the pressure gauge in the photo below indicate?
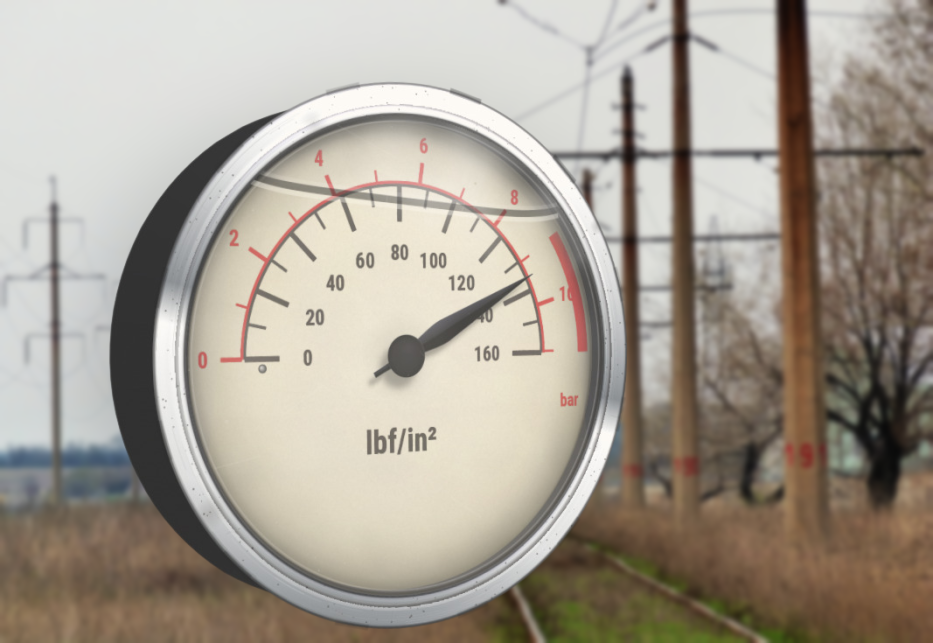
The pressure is 135 psi
